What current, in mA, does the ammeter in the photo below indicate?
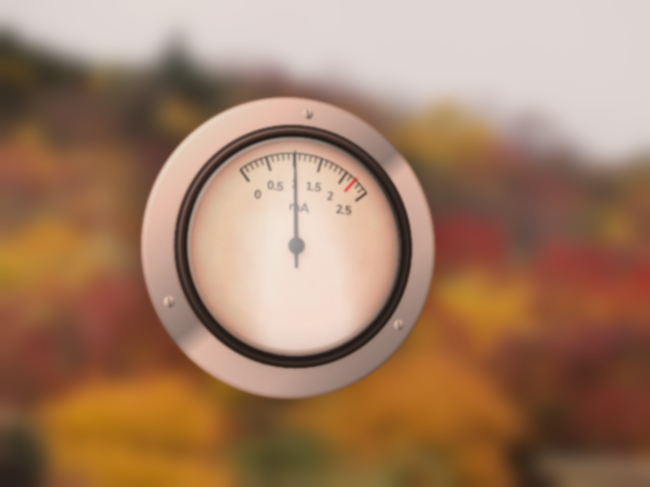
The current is 1 mA
